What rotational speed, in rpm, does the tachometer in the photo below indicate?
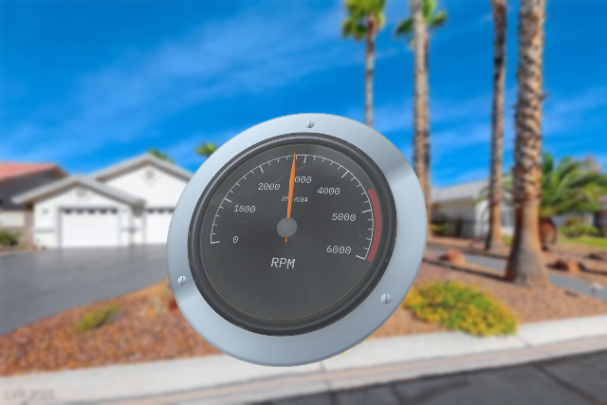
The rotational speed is 2800 rpm
